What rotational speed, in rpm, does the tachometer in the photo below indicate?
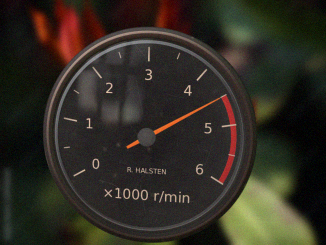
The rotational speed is 4500 rpm
